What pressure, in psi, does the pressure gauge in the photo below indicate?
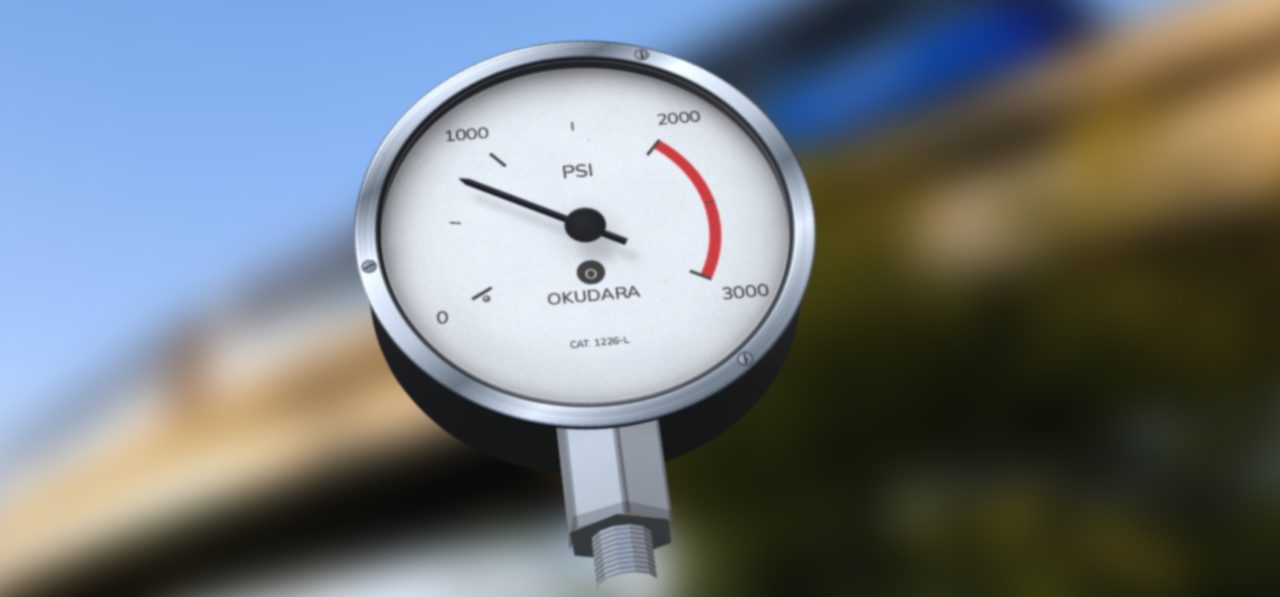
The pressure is 750 psi
